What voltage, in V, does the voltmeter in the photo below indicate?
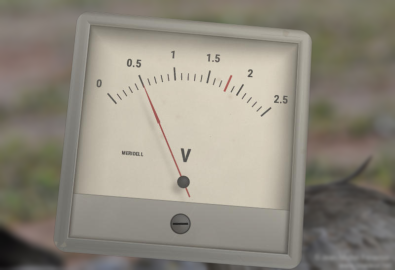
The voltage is 0.5 V
